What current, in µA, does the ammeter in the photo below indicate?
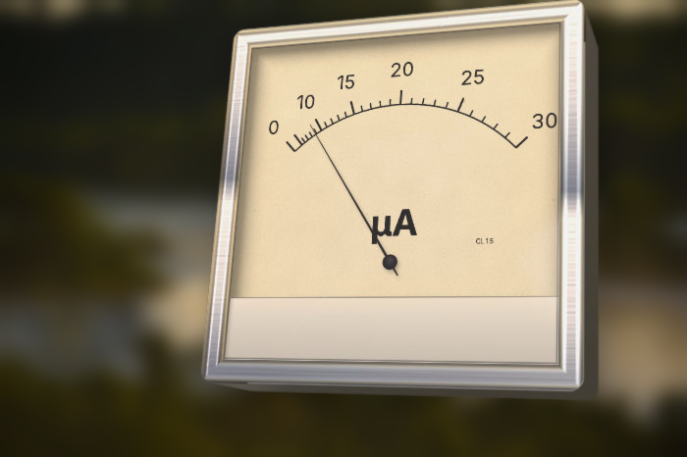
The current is 9 µA
